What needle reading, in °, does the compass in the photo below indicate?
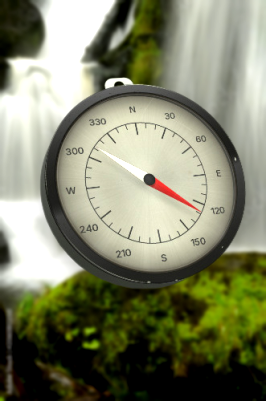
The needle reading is 130 °
